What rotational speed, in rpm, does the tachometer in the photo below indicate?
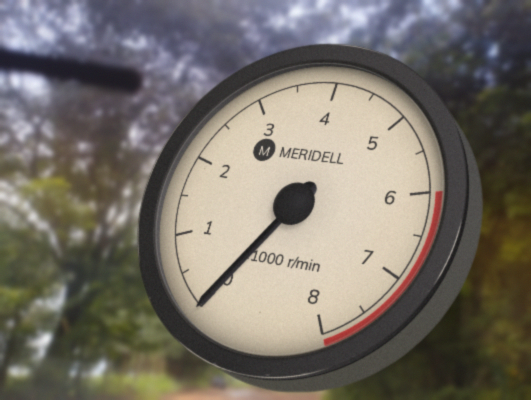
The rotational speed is 0 rpm
